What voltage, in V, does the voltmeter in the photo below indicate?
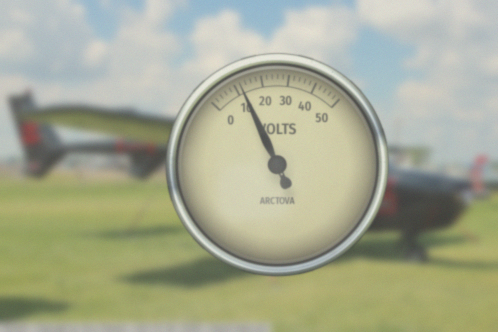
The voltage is 12 V
